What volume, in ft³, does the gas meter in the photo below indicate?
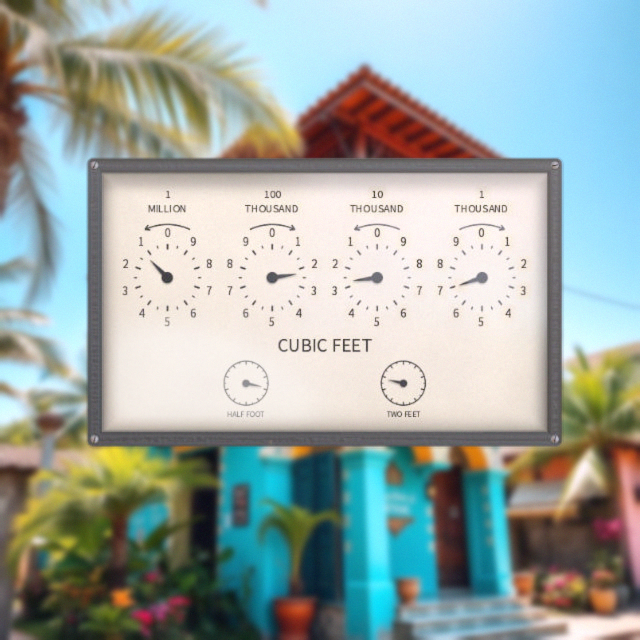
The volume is 122700 ft³
